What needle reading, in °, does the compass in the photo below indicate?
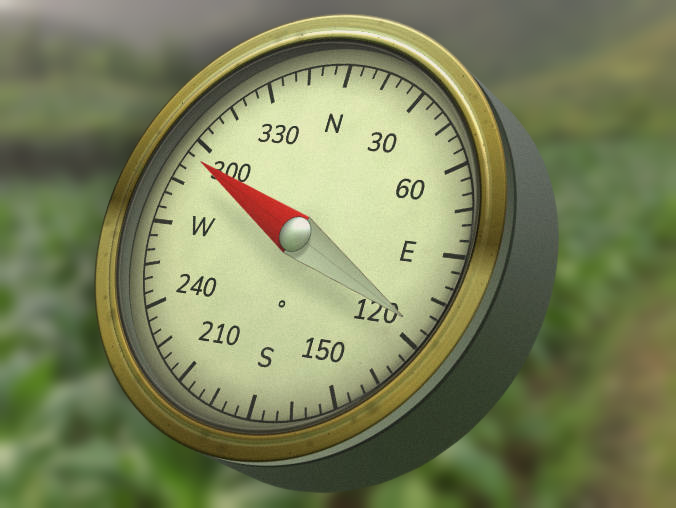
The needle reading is 295 °
